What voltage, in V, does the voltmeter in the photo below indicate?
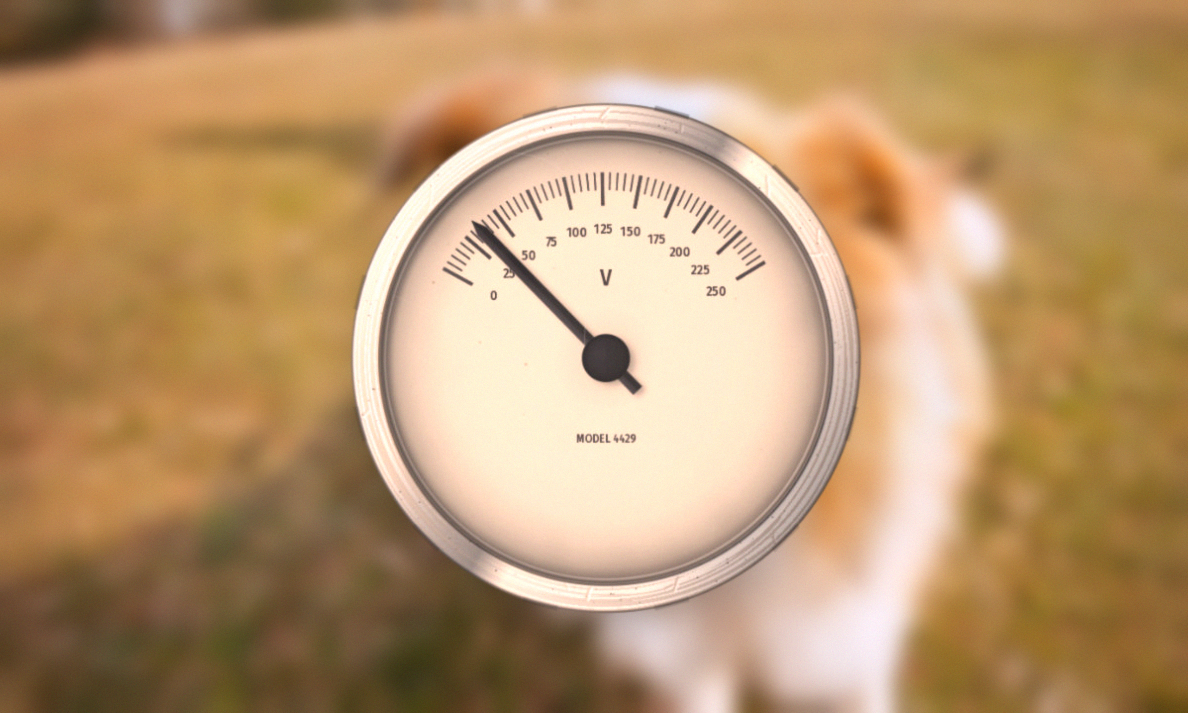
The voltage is 35 V
